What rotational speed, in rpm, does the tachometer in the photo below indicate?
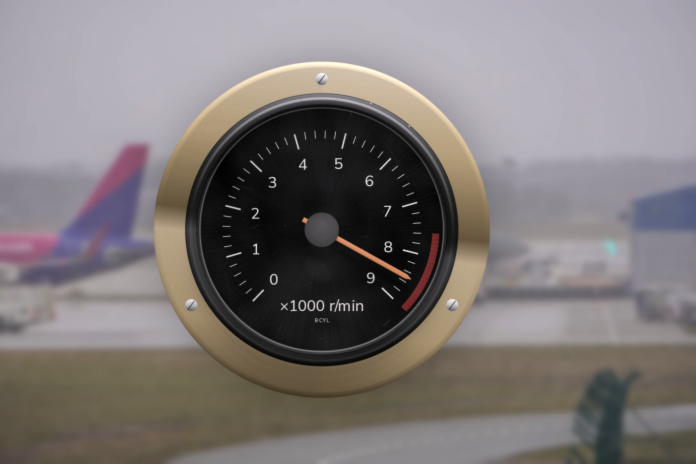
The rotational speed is 8500 rpm
